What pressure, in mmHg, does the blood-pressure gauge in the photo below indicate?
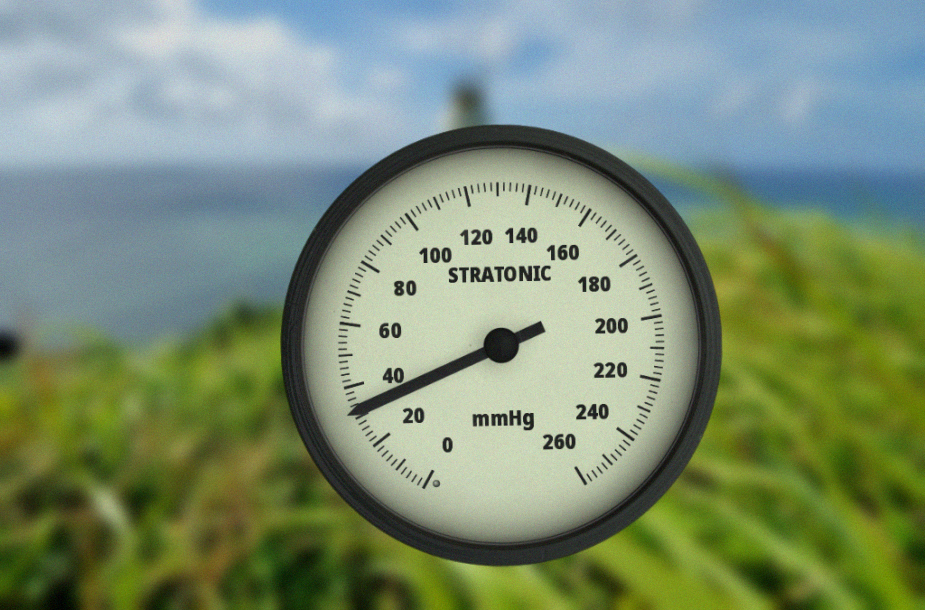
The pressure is 32 mmHg
